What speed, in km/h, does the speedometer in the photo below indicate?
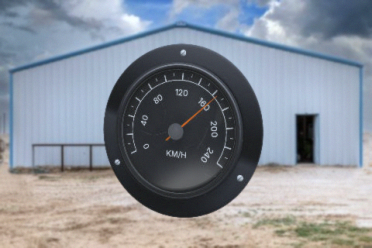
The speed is 165 km/h
